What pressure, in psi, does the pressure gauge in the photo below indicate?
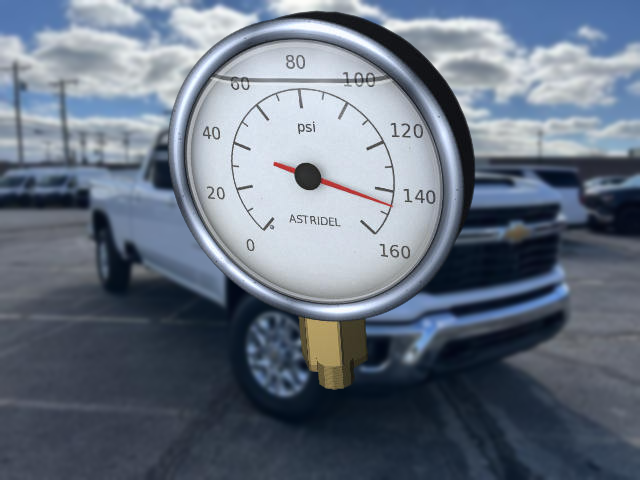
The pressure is 145 psi
